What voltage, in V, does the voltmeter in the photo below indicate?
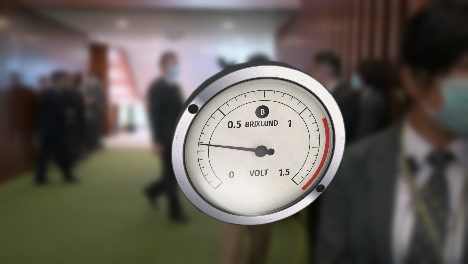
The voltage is 0.3 V
